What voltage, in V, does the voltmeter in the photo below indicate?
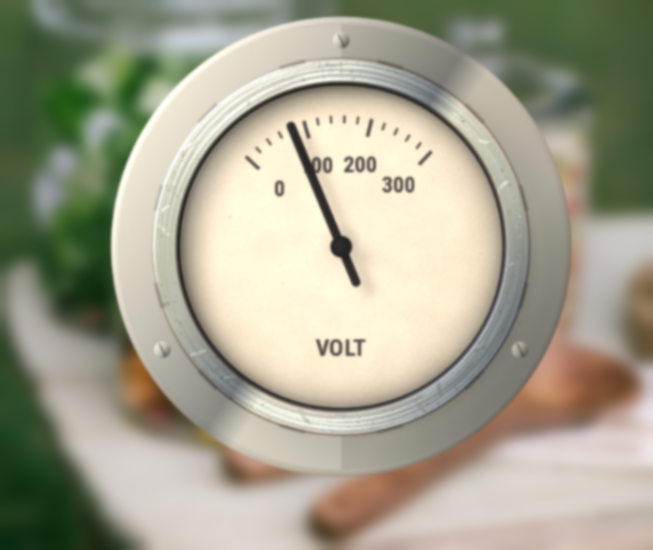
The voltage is 80 V
